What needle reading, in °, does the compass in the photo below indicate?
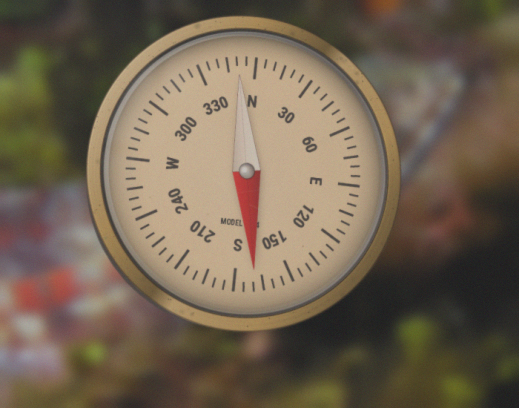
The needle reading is 170 °
